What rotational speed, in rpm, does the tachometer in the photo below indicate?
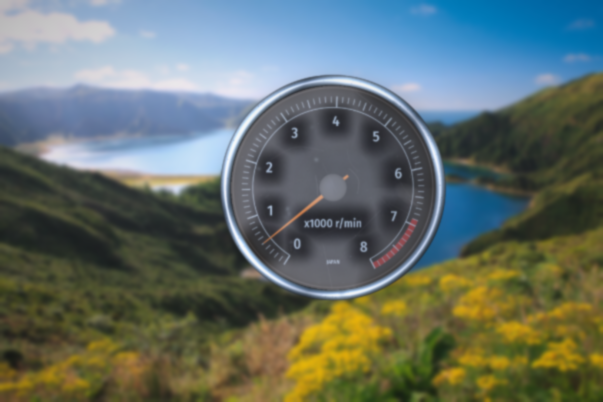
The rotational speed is 500 rpm
